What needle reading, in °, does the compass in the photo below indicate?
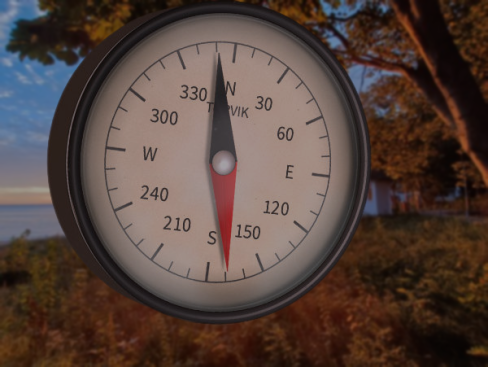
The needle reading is 170 °
